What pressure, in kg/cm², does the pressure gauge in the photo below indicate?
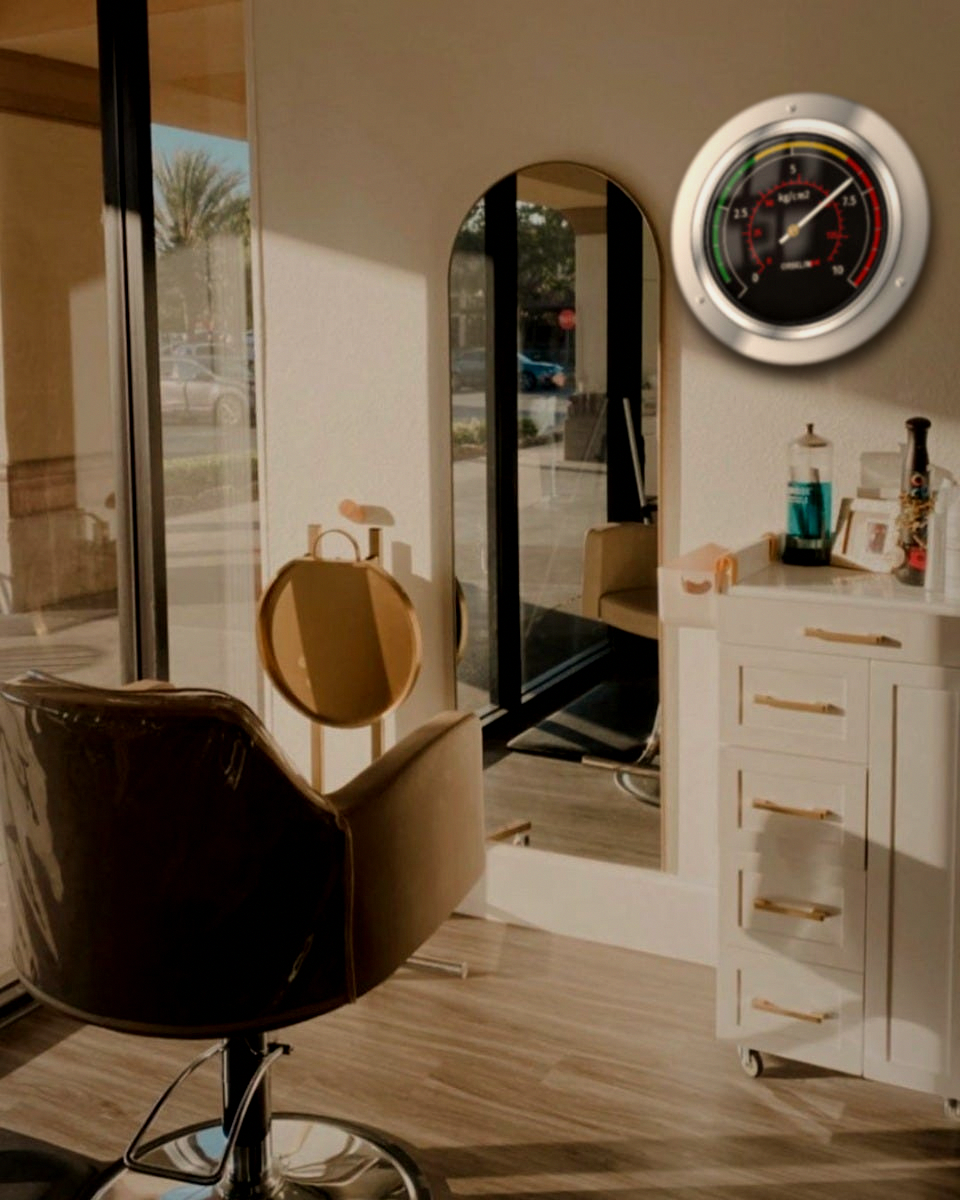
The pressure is 7 kg/cm²
